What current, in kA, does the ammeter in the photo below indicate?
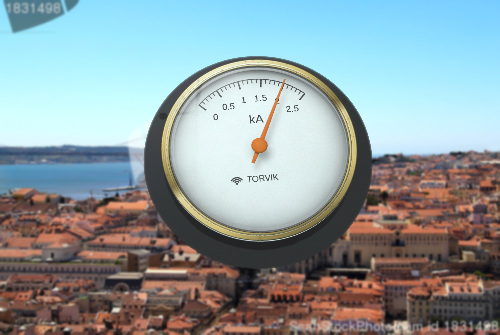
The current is 2 kA
